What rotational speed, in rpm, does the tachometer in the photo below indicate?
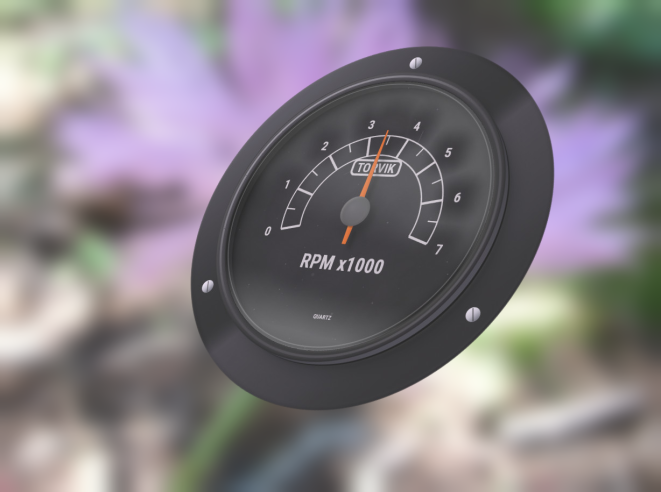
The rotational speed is 3500 rpm
